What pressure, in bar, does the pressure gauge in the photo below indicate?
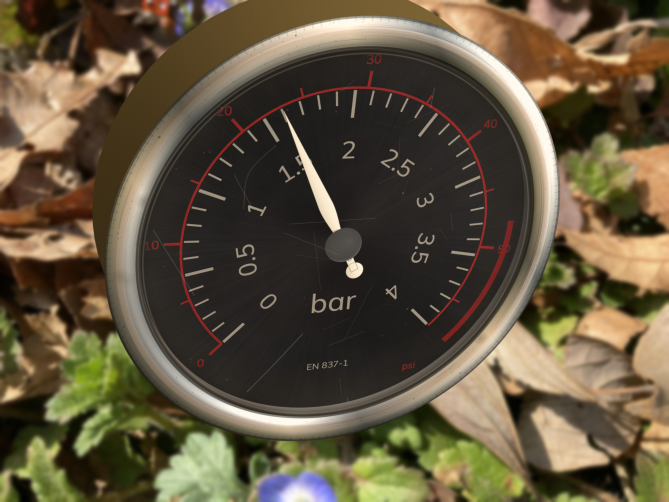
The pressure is 1.6 bar
